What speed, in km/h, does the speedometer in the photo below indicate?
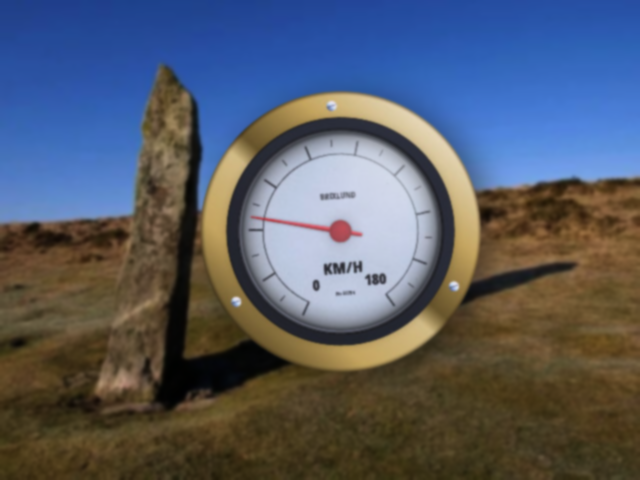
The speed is 45 km/h
